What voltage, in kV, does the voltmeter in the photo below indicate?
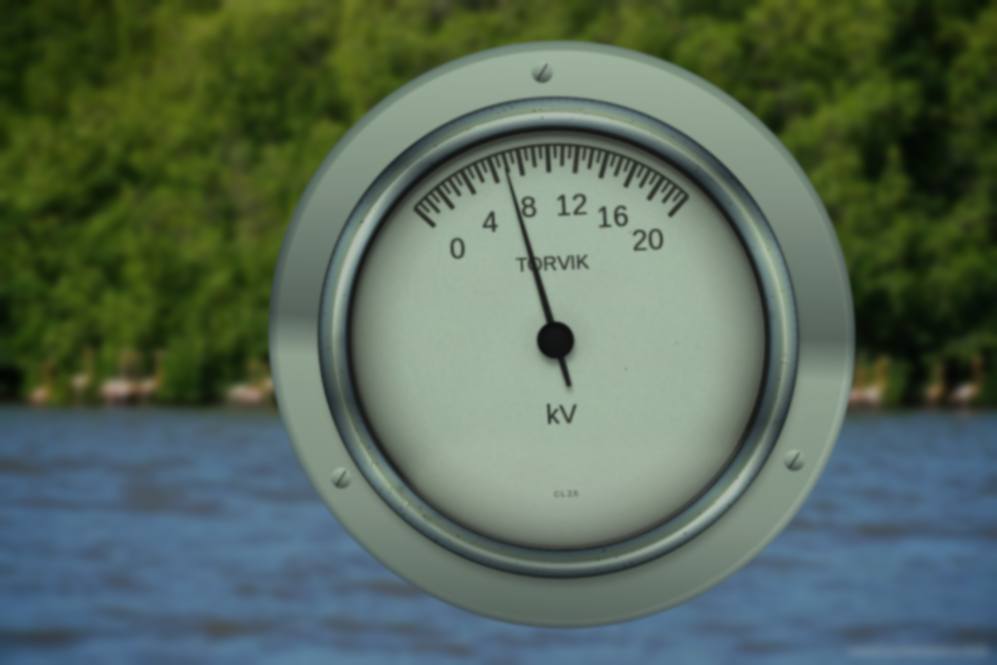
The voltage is 7 kV
